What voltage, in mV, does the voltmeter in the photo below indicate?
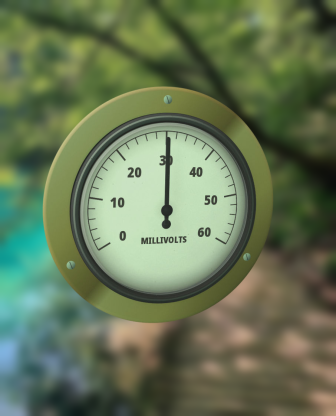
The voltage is 30 mV
